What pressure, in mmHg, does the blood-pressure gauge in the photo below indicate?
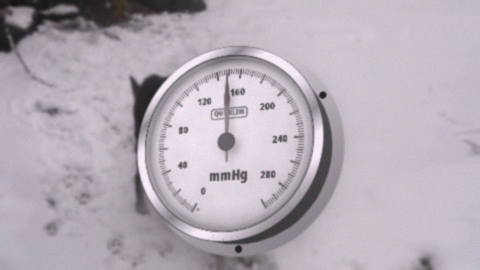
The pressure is 150 mmHg
